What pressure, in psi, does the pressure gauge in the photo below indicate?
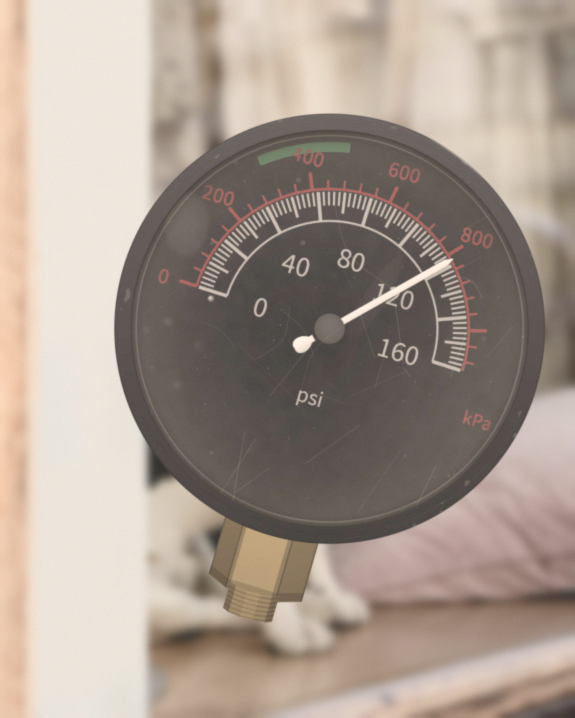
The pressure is 118 psi
